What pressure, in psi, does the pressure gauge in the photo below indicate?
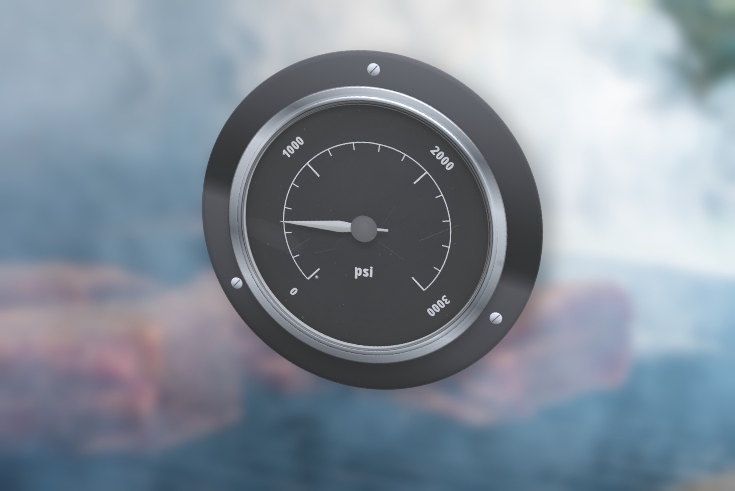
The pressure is 500 psi
